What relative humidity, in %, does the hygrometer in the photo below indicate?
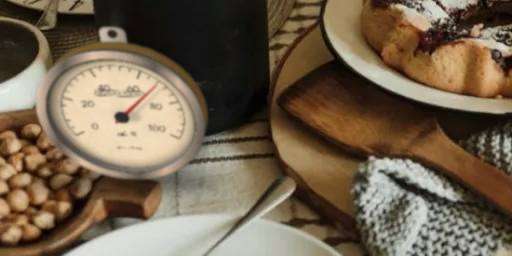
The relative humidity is 68 %
